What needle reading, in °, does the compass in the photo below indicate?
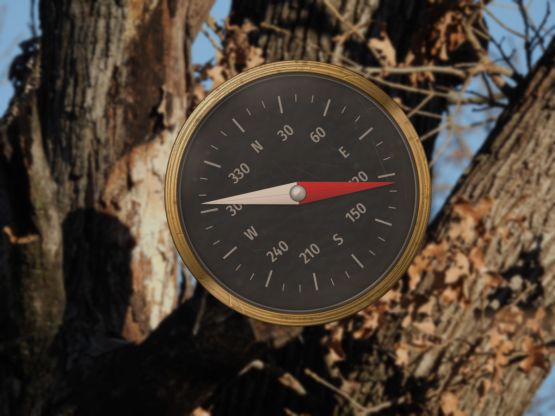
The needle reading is 125 °
